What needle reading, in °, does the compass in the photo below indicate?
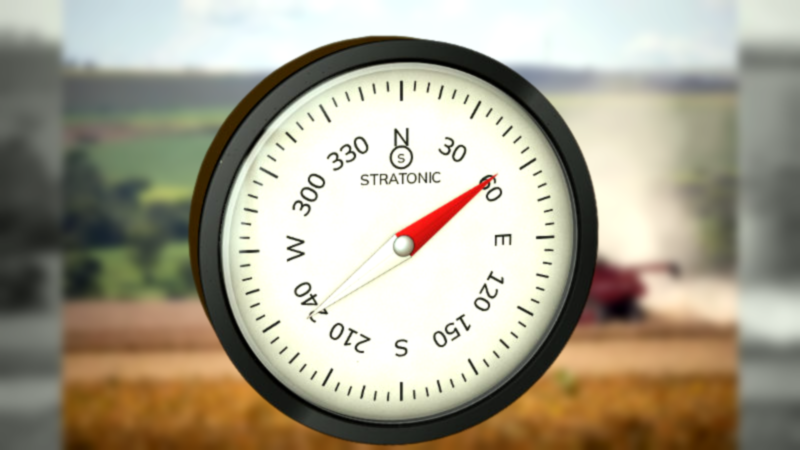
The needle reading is 55 °
